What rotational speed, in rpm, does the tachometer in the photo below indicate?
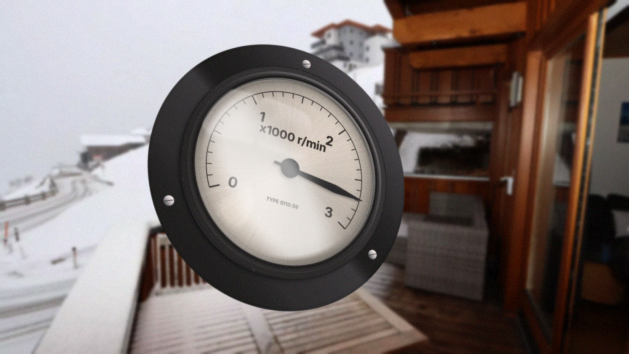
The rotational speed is 2700 rpm
